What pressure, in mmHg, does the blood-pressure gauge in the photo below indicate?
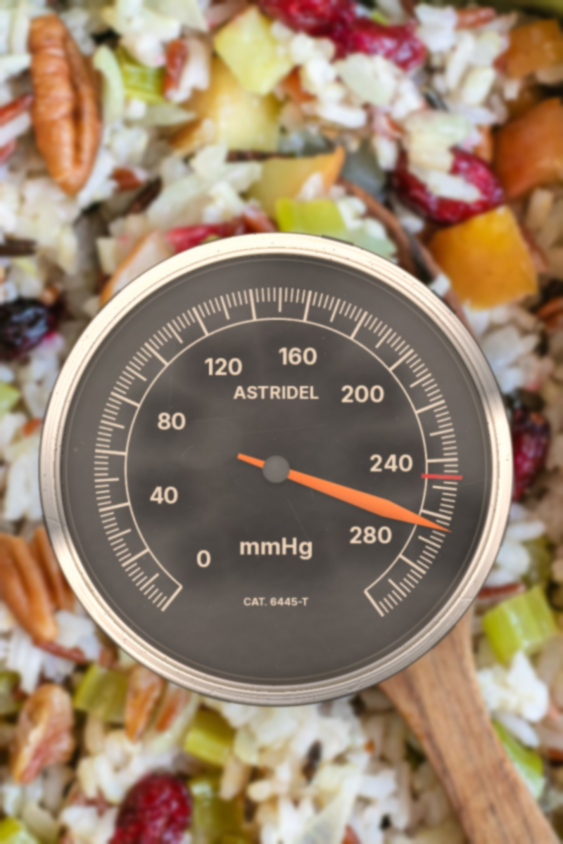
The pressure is 264 mmHg
